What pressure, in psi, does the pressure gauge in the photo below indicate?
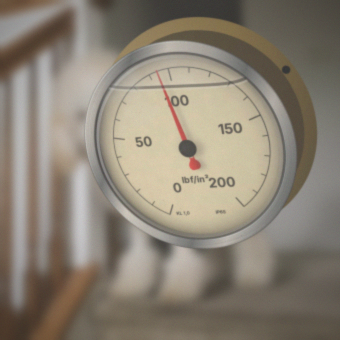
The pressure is 95 psi
